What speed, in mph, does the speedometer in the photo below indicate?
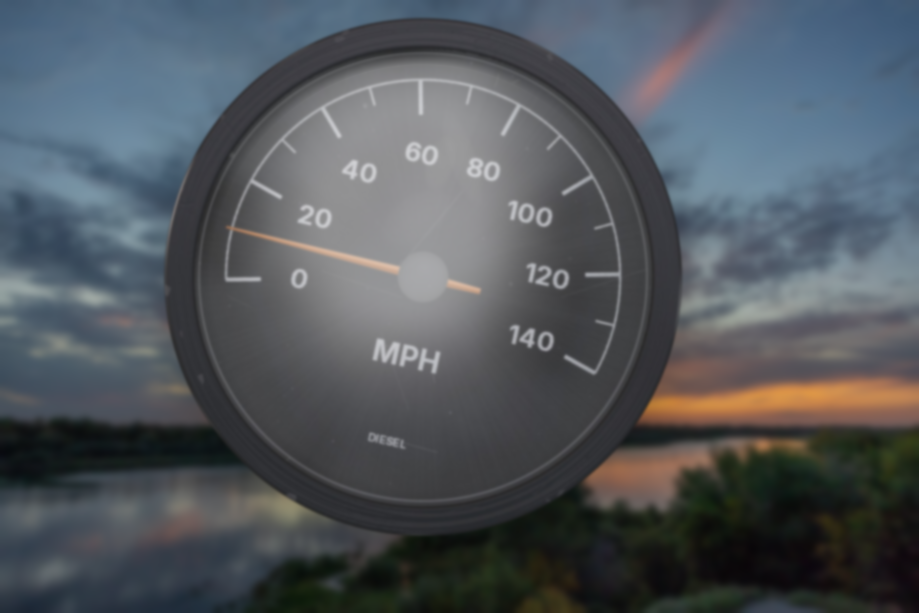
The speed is 10 mph
